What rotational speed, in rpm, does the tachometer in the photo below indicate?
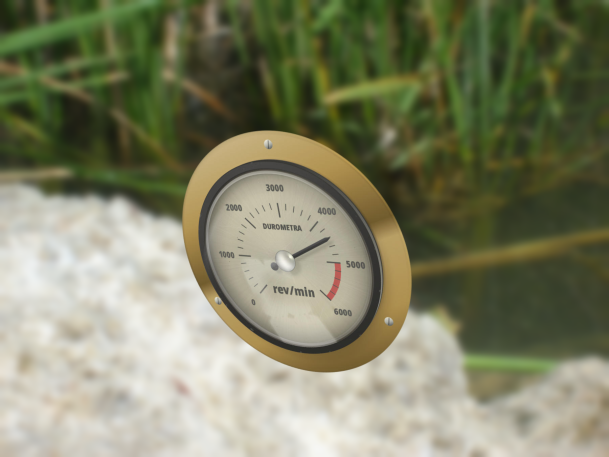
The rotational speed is 4400 rpm
